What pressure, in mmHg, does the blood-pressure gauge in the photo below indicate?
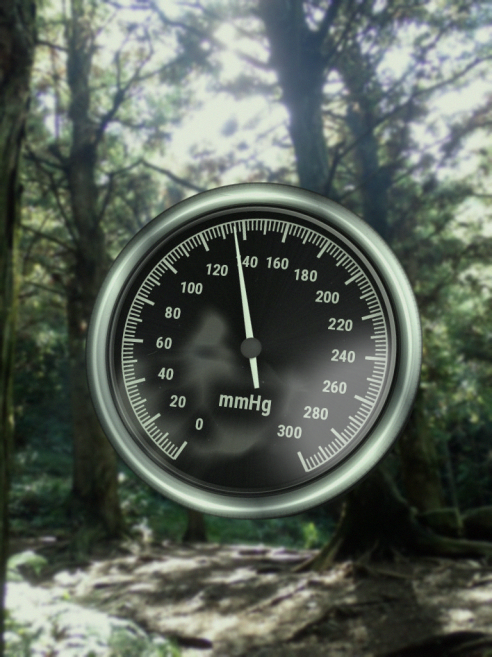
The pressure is 136 mmHg
